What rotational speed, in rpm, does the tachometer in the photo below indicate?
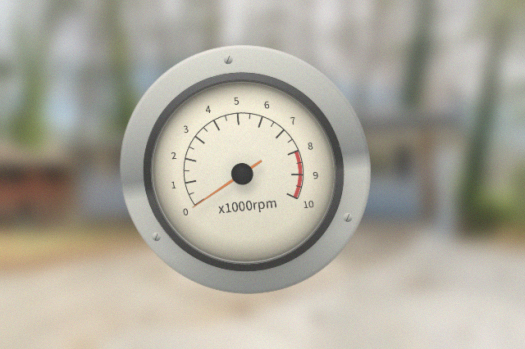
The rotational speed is 0 rpm
